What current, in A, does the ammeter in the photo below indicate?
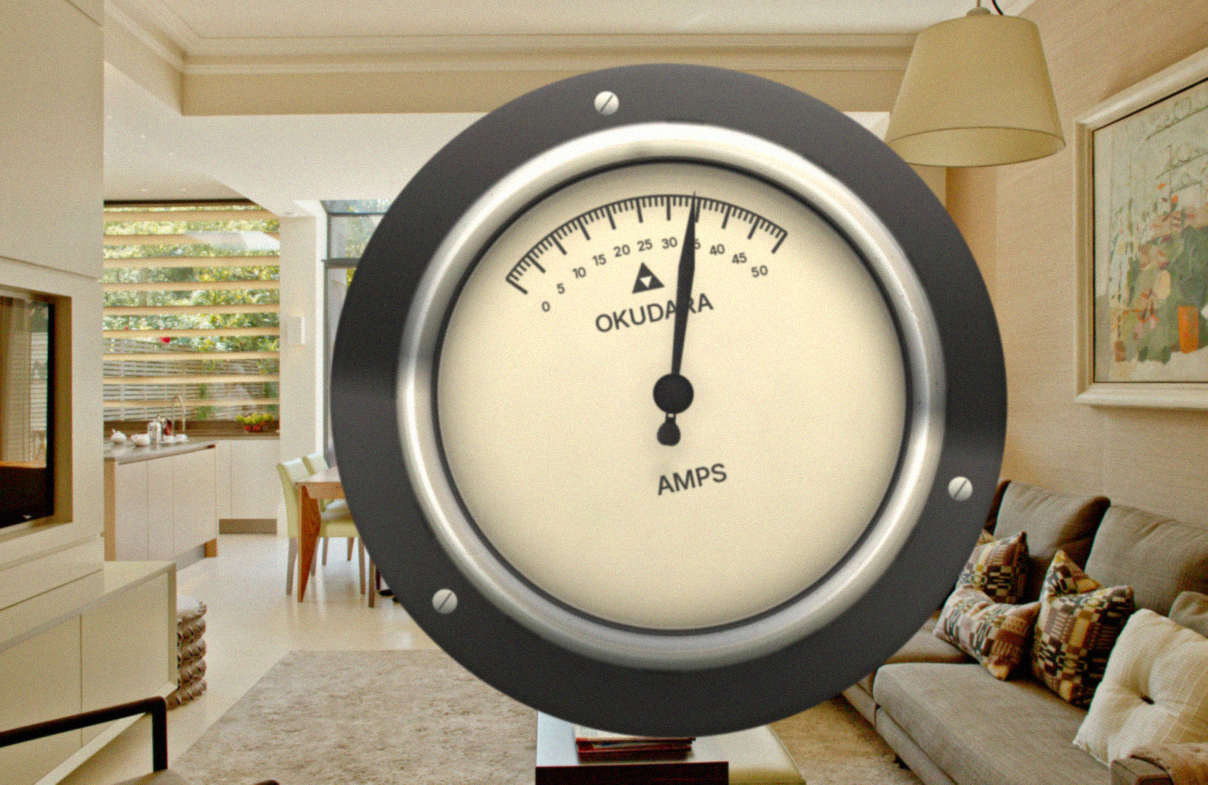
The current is 34 A
